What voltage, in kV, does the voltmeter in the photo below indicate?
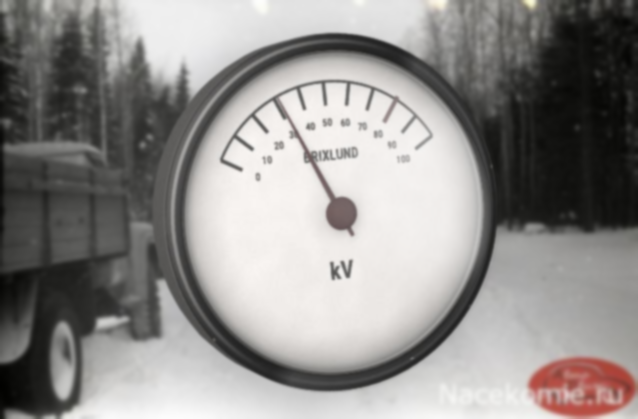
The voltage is 30 kV
